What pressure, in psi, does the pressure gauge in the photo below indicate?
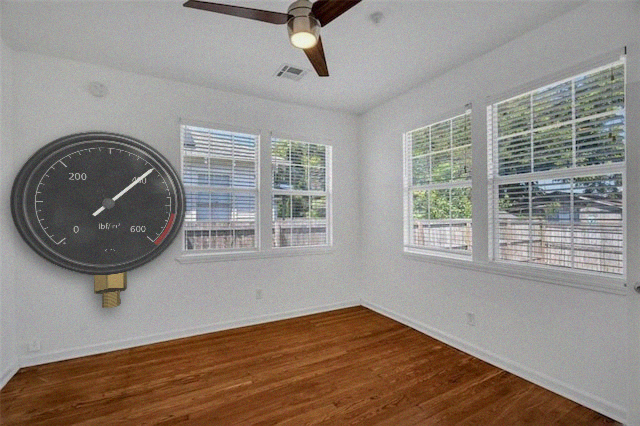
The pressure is 400 psi
